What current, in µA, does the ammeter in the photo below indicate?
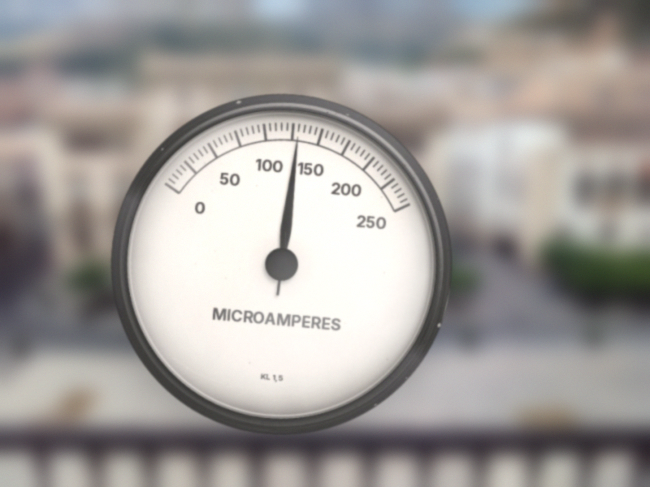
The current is 130 µA
